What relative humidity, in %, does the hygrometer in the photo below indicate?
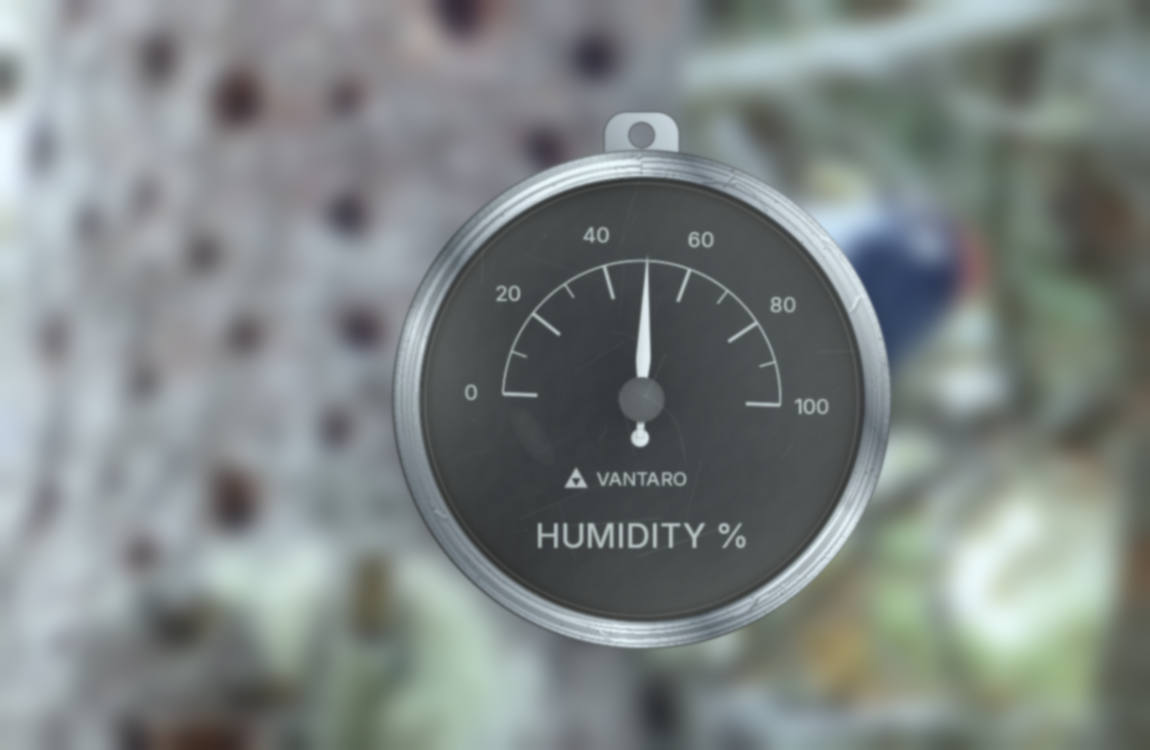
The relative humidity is 50 %
